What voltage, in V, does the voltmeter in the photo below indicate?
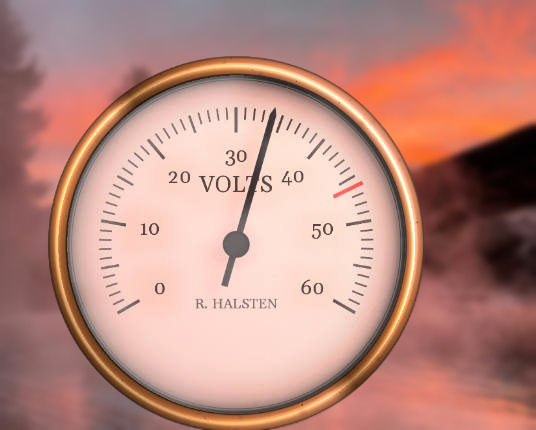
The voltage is 34 V
